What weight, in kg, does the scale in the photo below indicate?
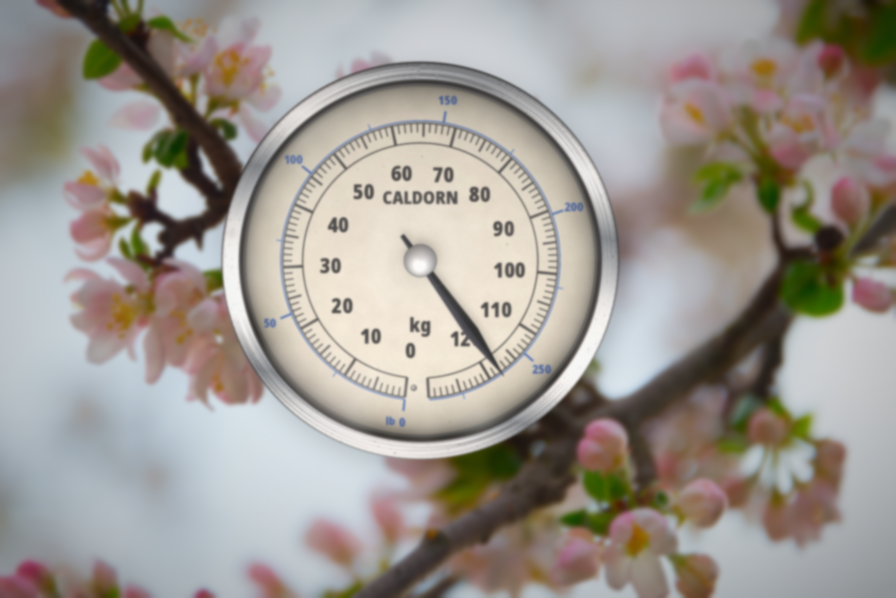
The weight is 118 kg
